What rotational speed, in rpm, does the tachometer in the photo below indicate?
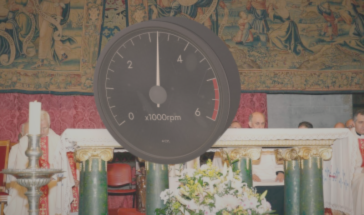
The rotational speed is 3250 rpm
